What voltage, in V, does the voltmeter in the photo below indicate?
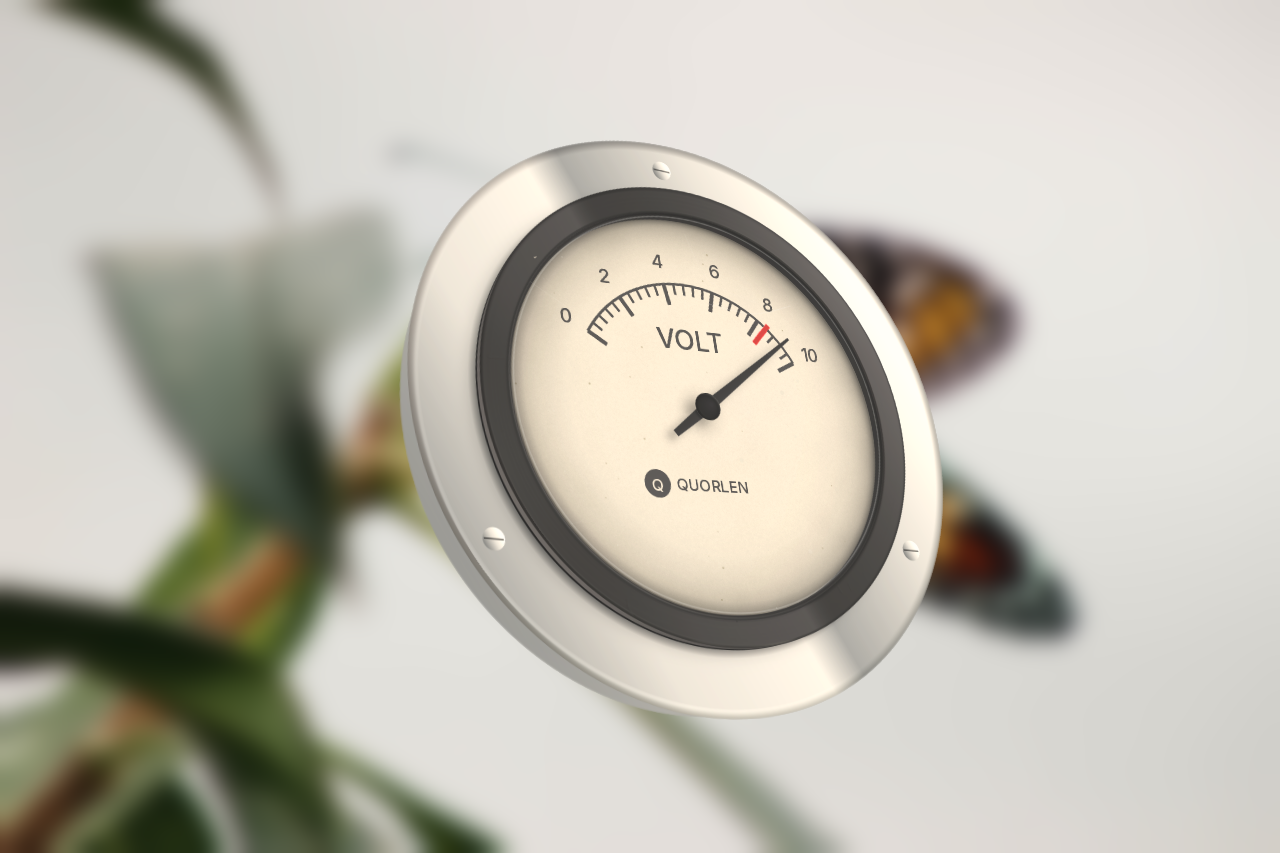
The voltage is 9.2 V
